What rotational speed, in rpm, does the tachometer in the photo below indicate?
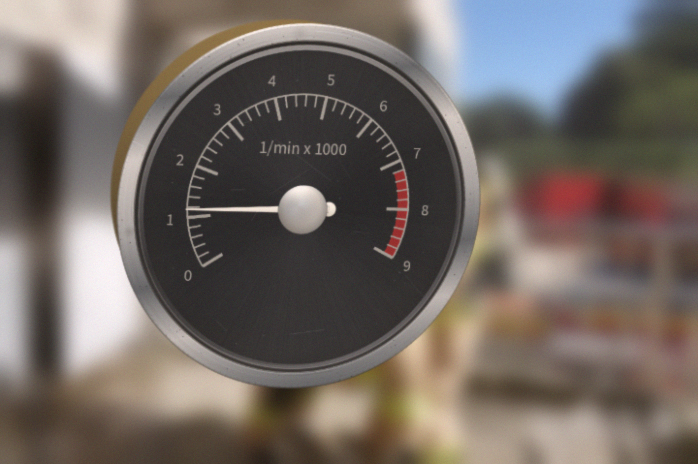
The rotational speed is 1200 rpm
